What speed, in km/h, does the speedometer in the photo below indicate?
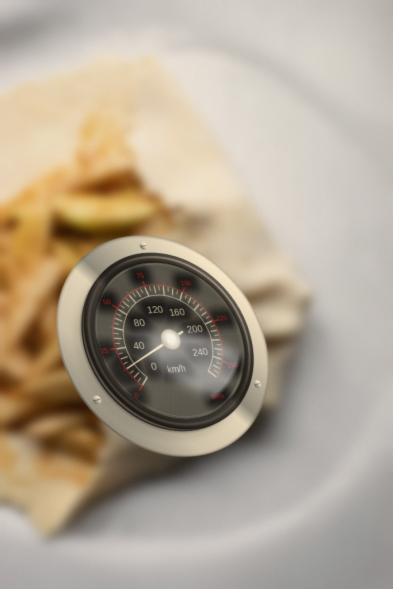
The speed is 20 km/h
